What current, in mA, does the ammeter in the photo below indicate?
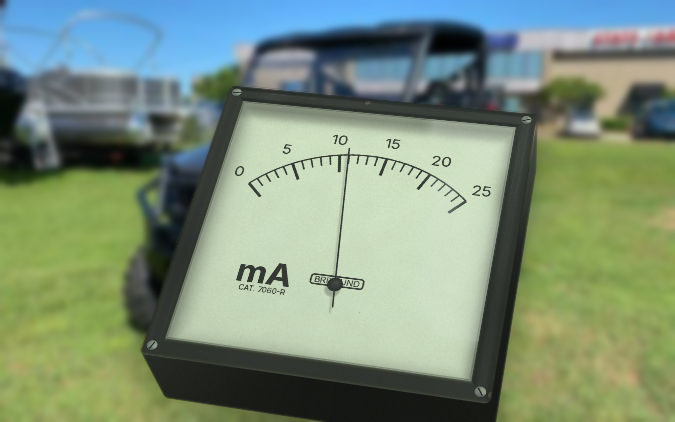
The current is 11 mA
